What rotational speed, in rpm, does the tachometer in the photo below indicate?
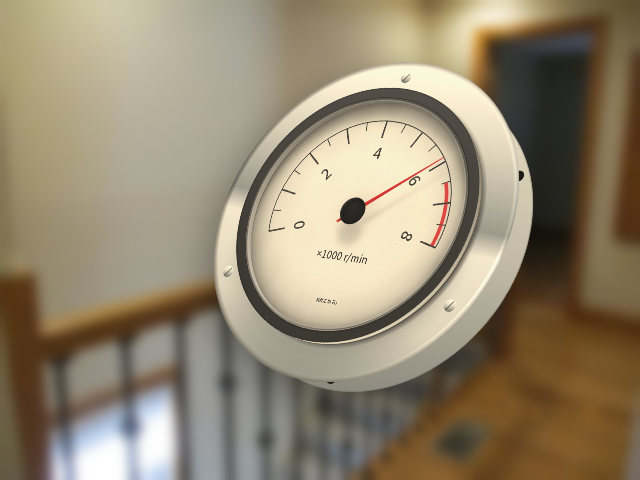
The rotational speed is 6000 rpm
